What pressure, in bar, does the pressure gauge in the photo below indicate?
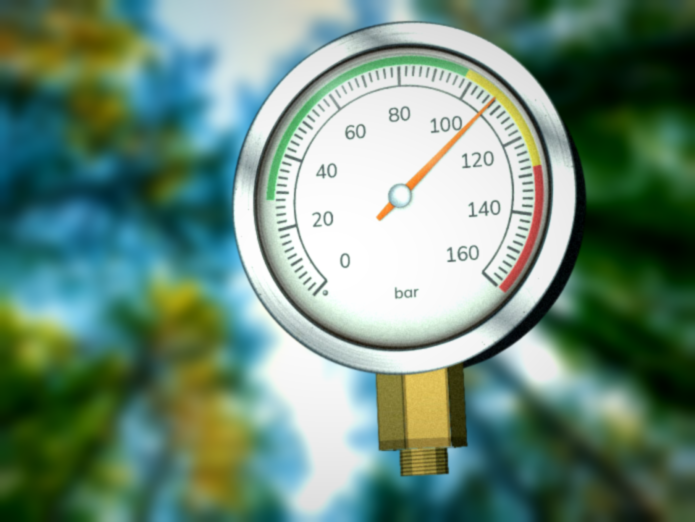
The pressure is 108 bar
